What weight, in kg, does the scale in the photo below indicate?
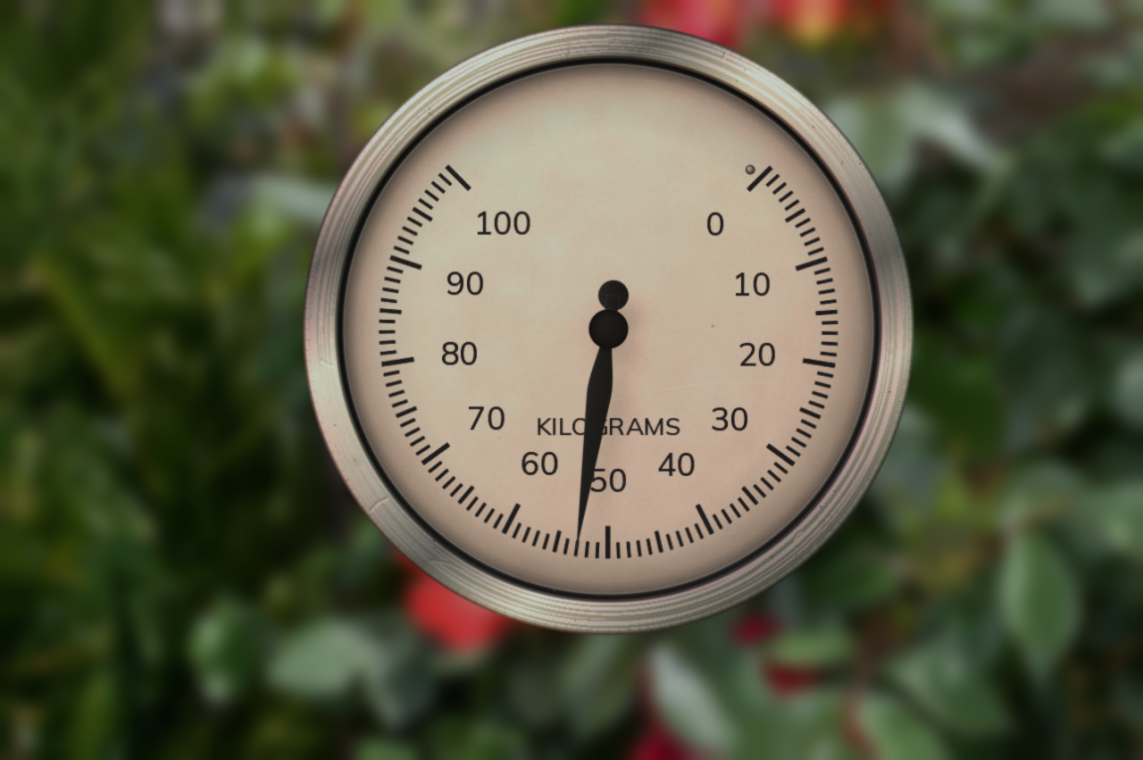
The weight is 53 kg
